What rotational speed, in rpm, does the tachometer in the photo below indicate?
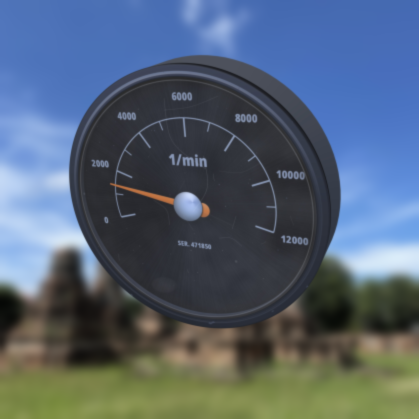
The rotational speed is 1500 rpm
